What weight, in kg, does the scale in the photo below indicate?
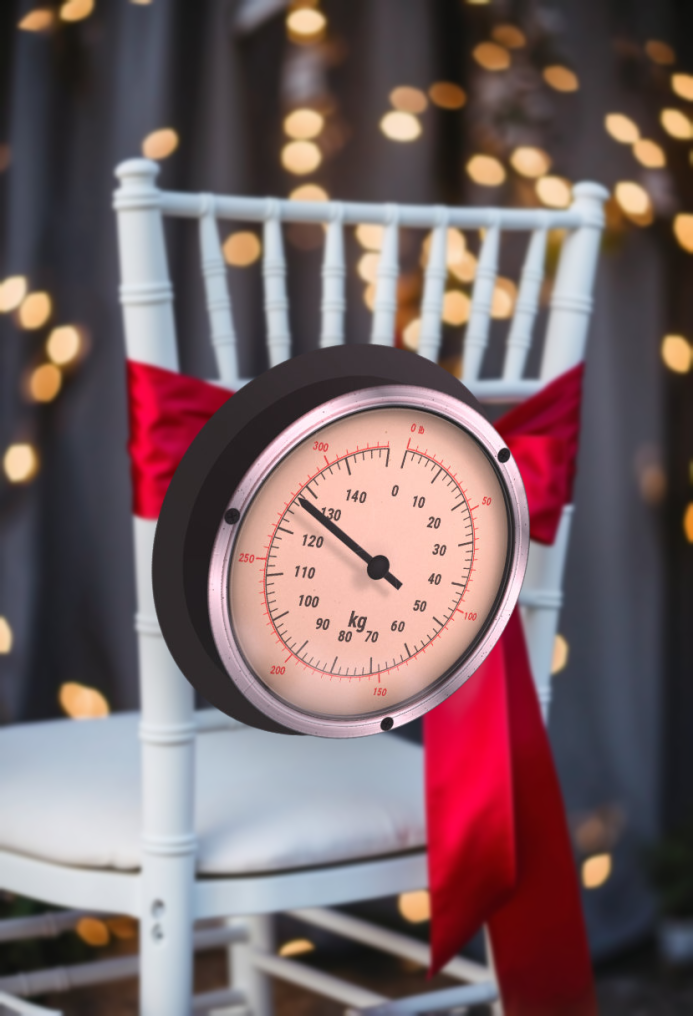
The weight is 127 kg
